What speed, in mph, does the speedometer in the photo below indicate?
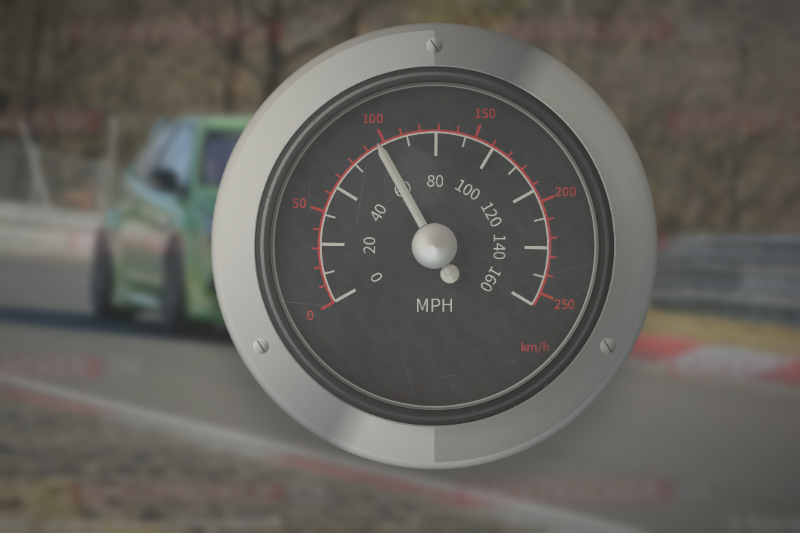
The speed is 60 mph
